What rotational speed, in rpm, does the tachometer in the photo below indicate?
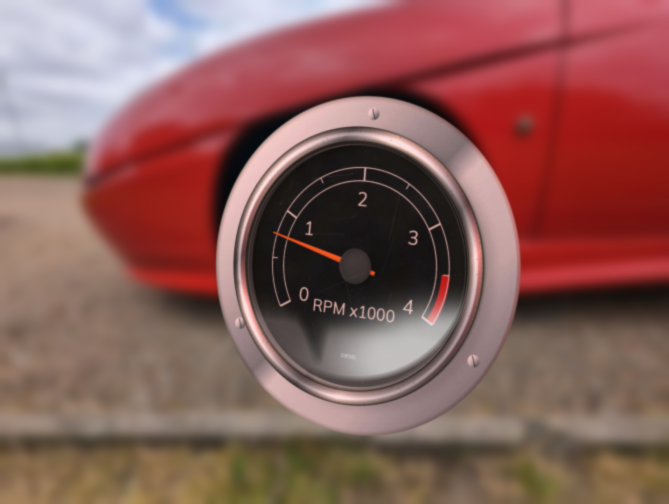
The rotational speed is 750 rpm
